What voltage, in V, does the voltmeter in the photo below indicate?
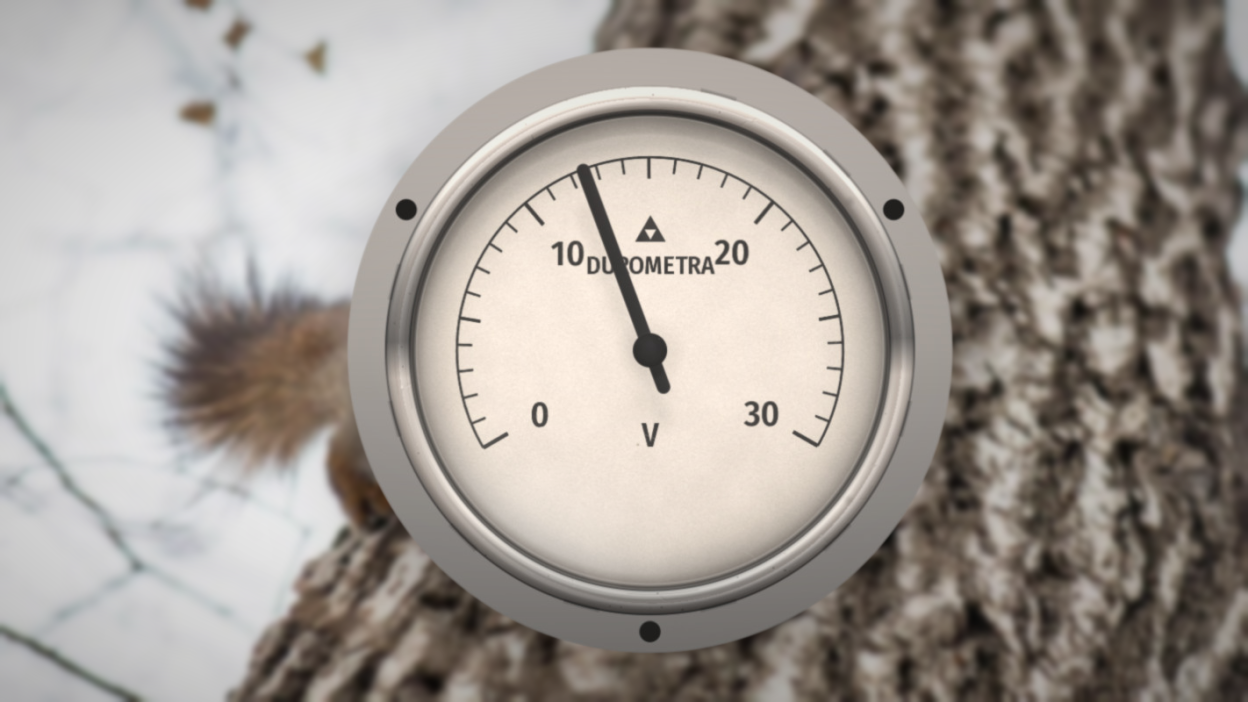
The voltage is 12.5 V
